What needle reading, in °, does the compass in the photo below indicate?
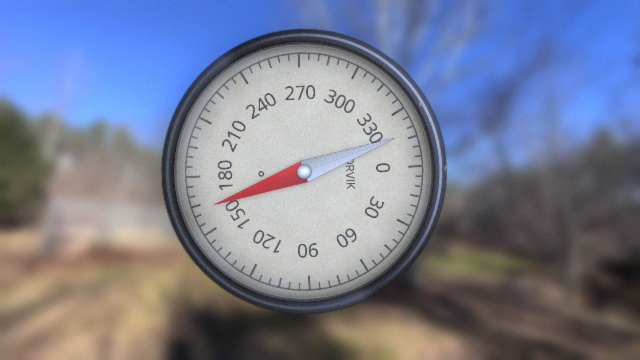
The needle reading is 162.5 °
